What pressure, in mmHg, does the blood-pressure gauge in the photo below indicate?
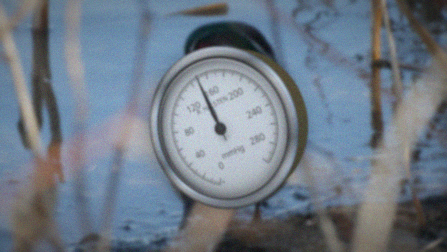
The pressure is 150 mmHg
